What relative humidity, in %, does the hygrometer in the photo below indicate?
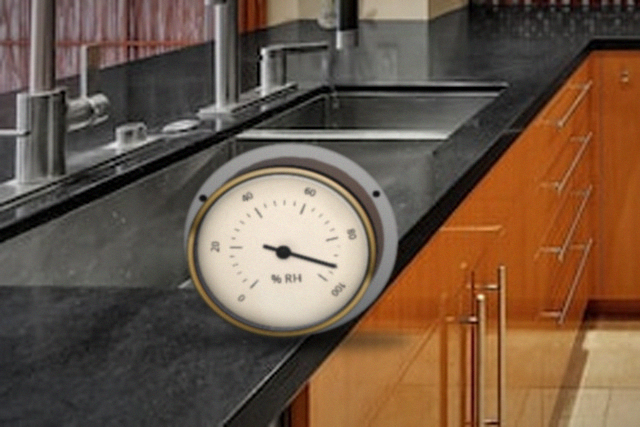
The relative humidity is 92 %
